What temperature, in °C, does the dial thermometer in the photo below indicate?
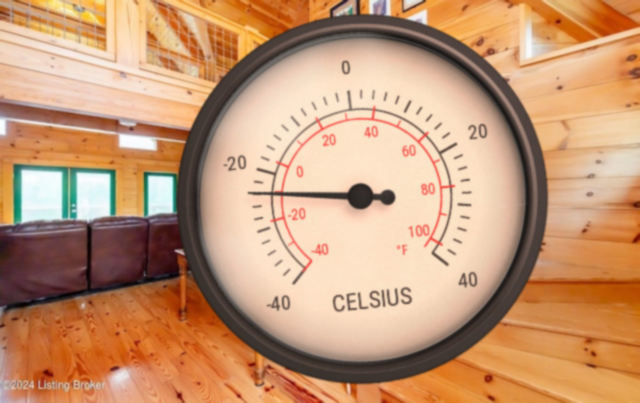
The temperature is -24 °C
